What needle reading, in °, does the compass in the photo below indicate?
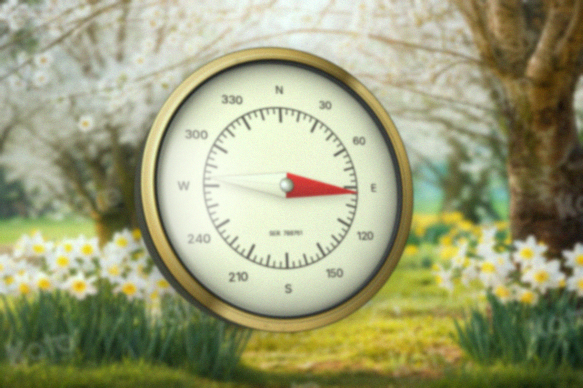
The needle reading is 95 °
